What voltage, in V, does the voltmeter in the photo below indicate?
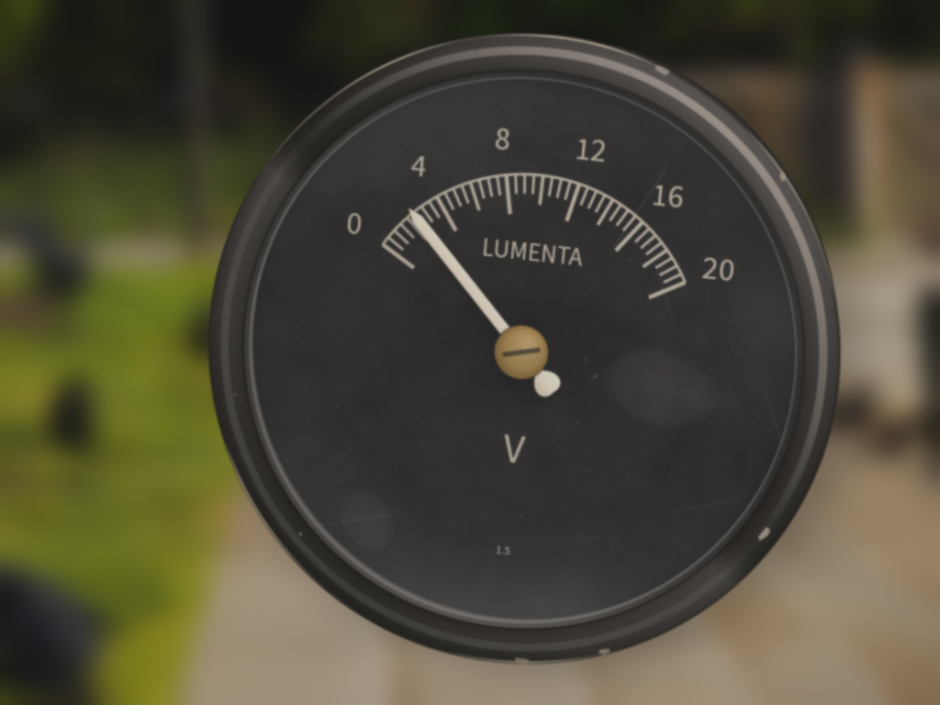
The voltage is 2.5 V
